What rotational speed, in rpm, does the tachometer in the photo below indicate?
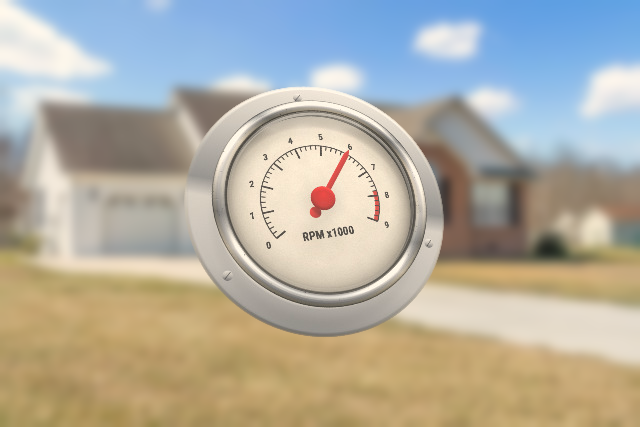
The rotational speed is 6000 rpm
